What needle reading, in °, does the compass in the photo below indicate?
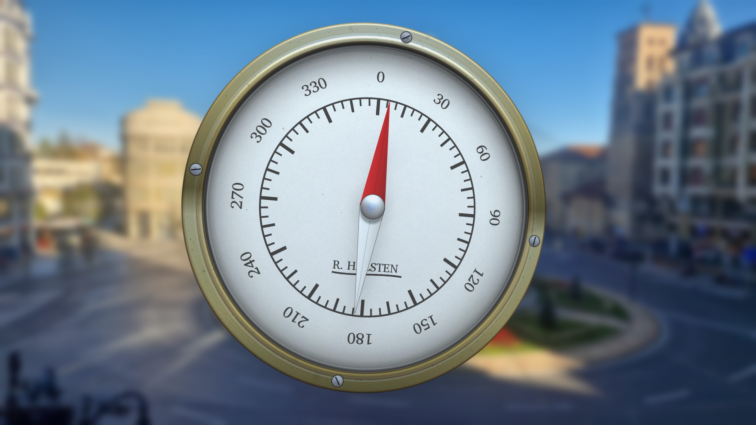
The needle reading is 5 °
